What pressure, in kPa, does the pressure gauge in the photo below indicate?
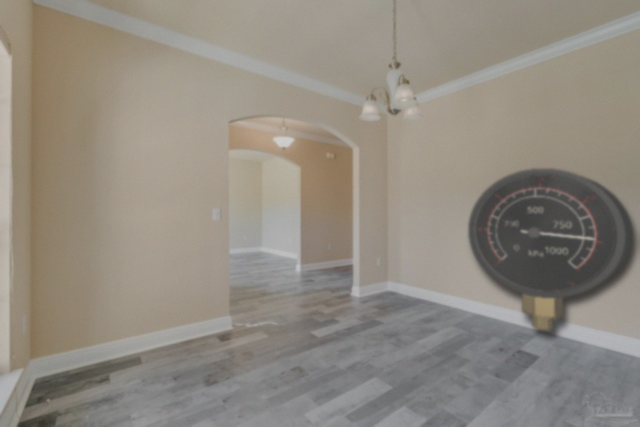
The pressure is 850 kPa
